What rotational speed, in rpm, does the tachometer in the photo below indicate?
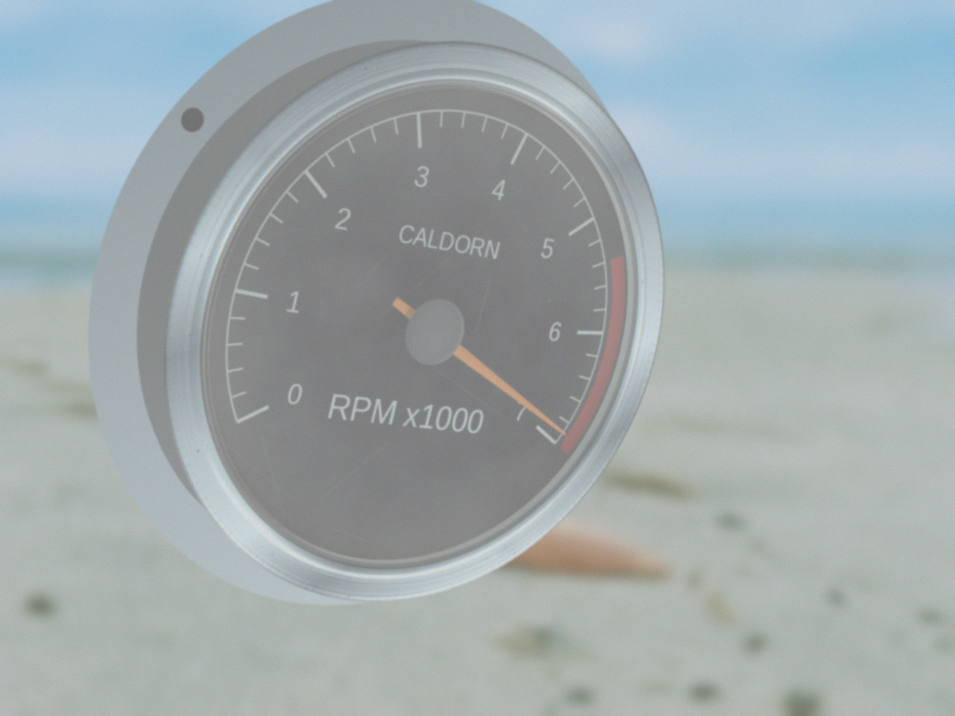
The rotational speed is 6900 rpm
